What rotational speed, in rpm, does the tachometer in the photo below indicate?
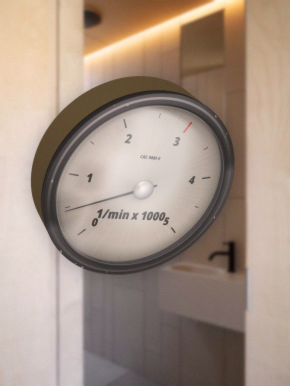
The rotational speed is 500 rpm
